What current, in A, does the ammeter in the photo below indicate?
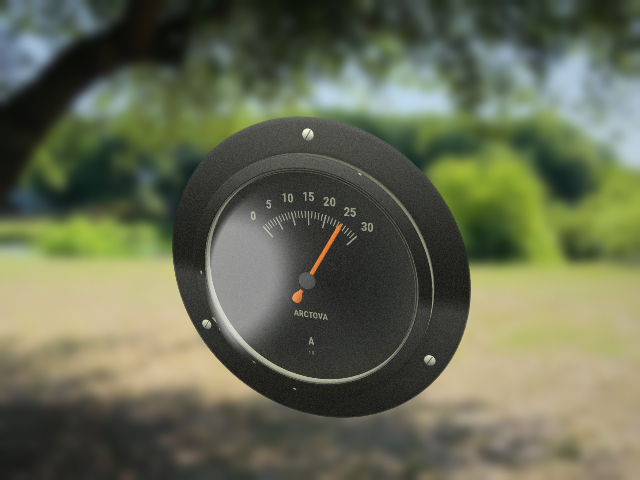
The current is 25 A
